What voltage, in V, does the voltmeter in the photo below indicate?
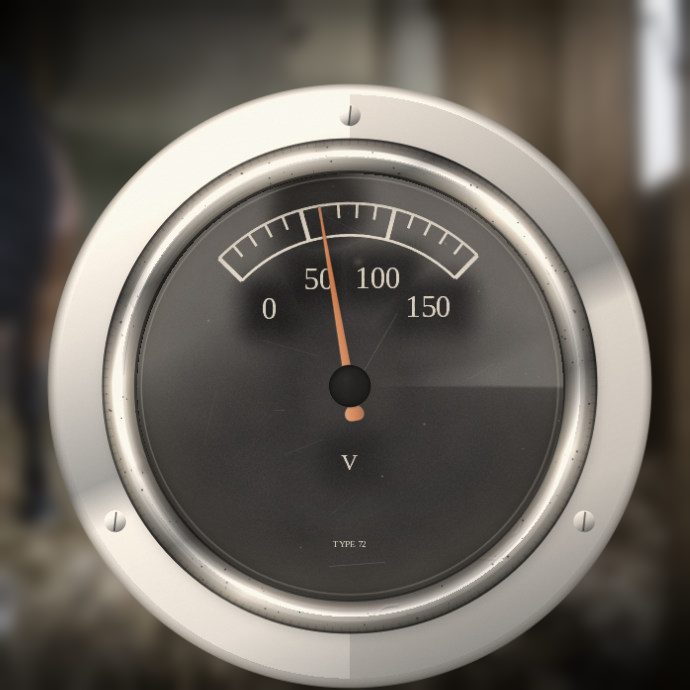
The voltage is 60 V
